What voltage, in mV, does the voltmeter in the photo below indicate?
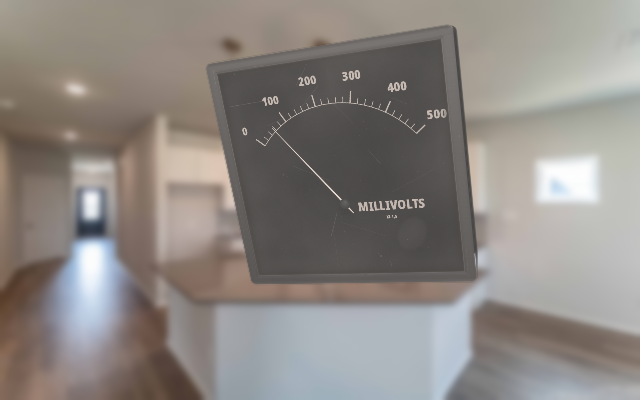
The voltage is 60 mV
